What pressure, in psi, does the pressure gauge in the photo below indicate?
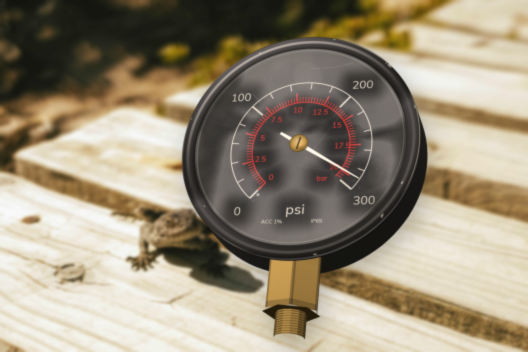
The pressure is 290 psi
